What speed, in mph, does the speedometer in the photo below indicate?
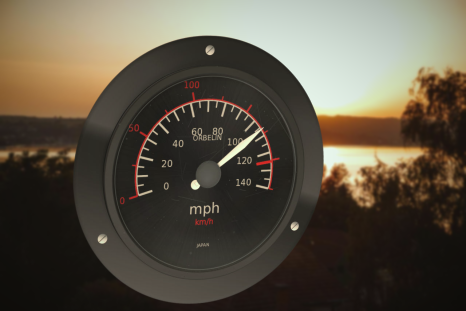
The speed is 105 mph
